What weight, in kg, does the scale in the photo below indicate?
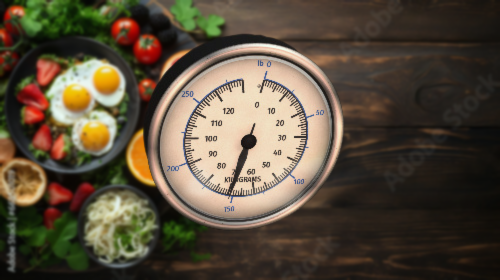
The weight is 70 kg
